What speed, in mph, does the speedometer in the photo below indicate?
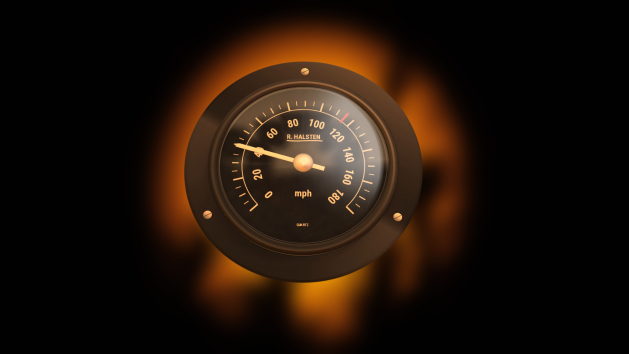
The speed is 40 mph
